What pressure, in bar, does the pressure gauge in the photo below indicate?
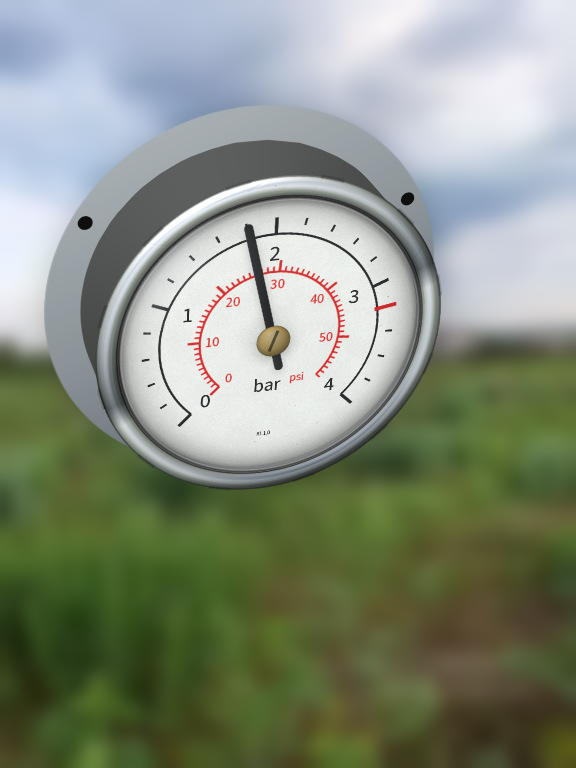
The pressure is 1.8 bar
